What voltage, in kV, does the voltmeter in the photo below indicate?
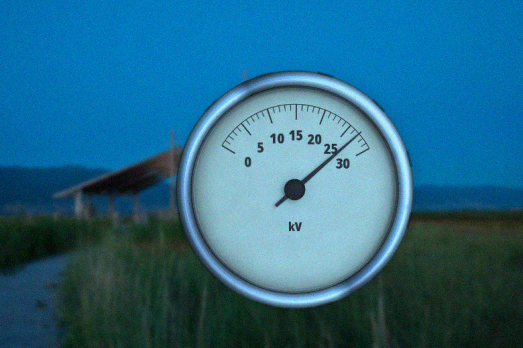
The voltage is 27 kV
